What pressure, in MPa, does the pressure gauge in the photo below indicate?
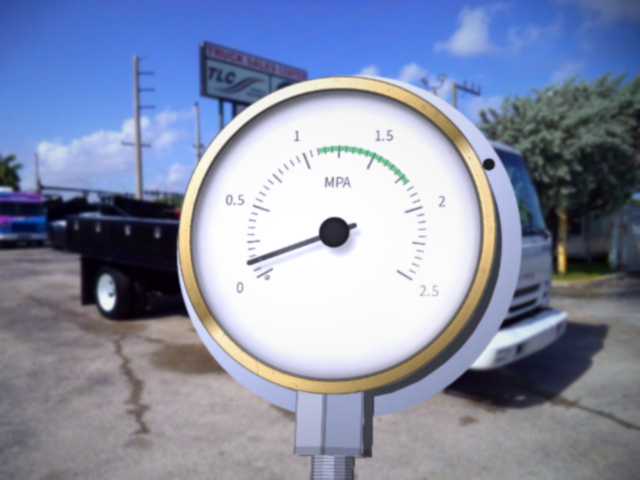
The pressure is 0.1 MPa
